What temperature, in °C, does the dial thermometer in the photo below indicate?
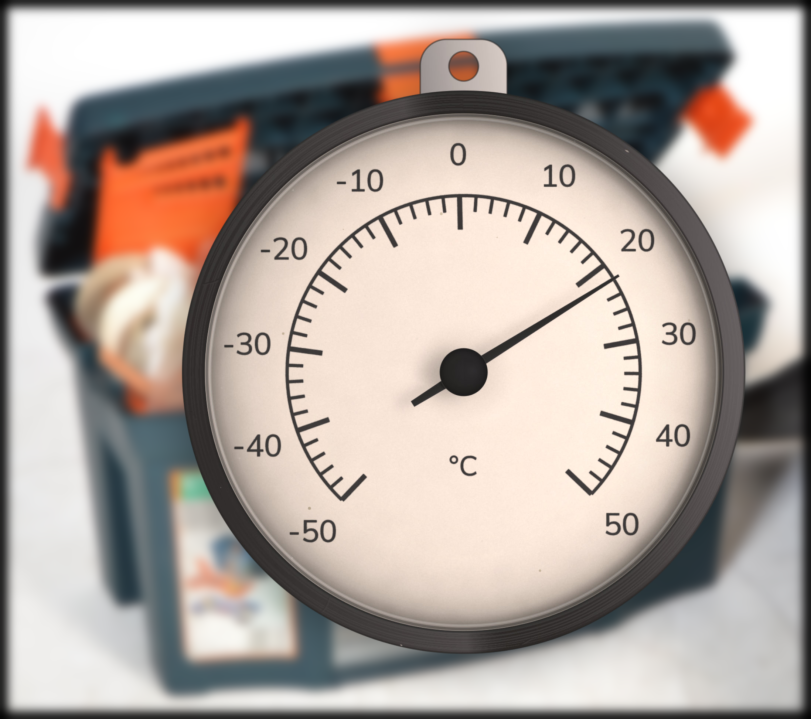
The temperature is 22 °C
